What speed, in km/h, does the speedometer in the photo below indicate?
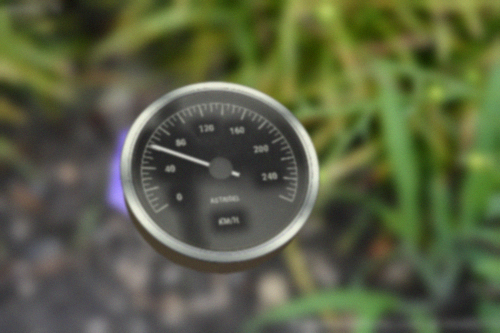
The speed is 60 km/h
